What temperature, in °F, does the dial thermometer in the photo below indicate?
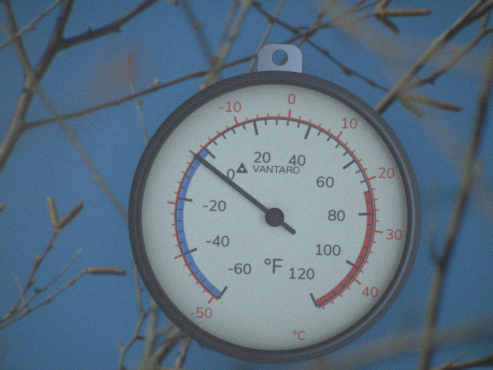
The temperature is -4 °F
